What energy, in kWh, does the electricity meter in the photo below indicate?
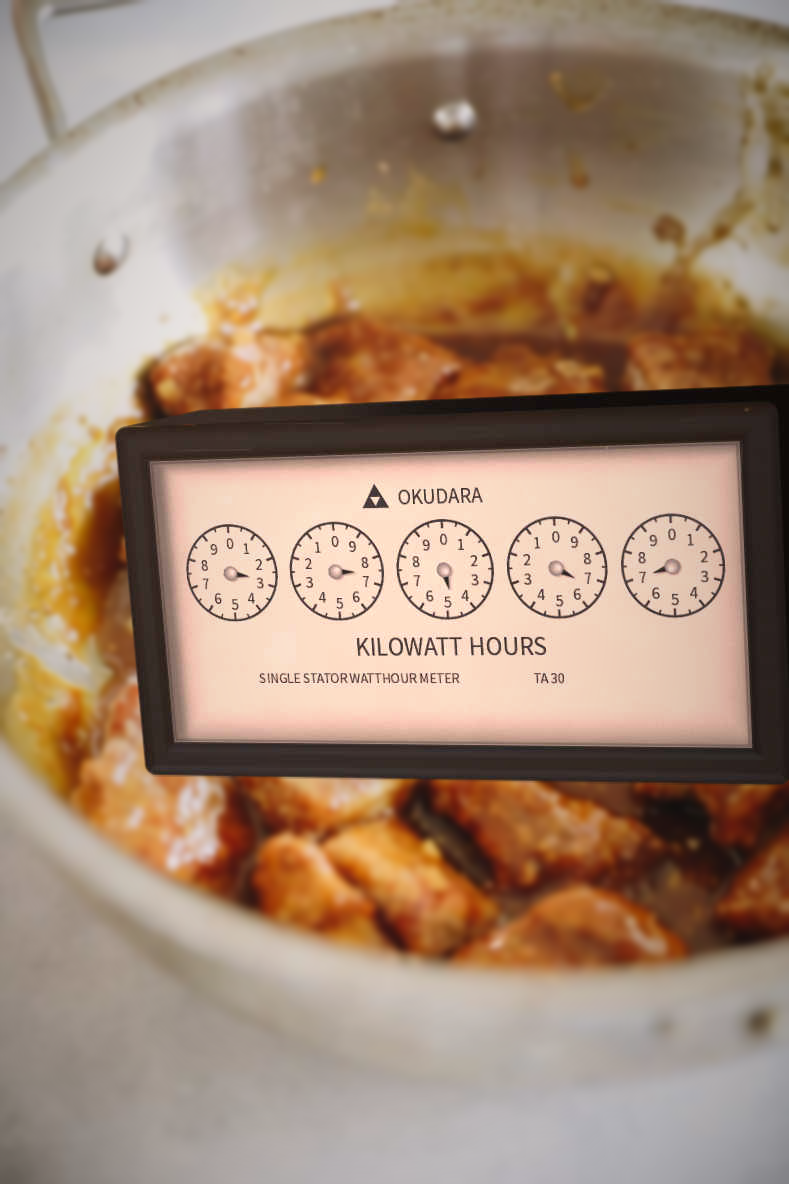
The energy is 27467 kWh
